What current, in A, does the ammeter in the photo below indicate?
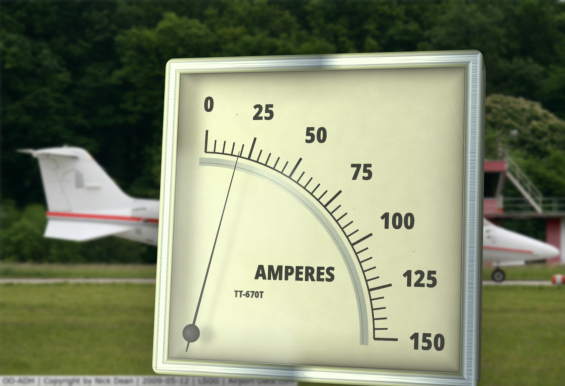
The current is 20 A
